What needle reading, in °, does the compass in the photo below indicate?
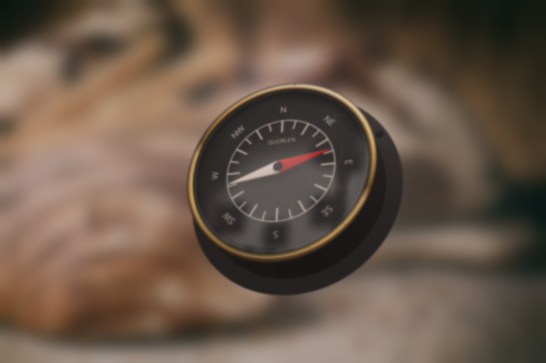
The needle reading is 75 °
